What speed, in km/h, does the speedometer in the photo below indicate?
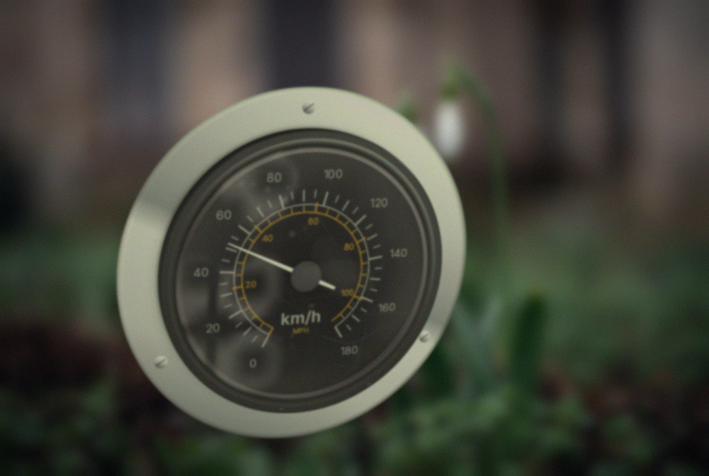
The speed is 52.5 km/h
